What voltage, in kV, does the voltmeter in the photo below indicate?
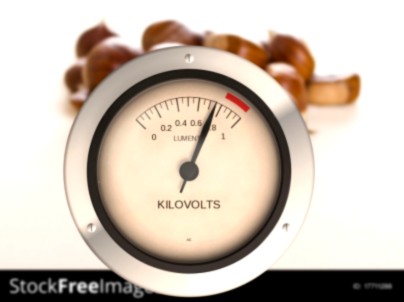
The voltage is 0.75 kV
